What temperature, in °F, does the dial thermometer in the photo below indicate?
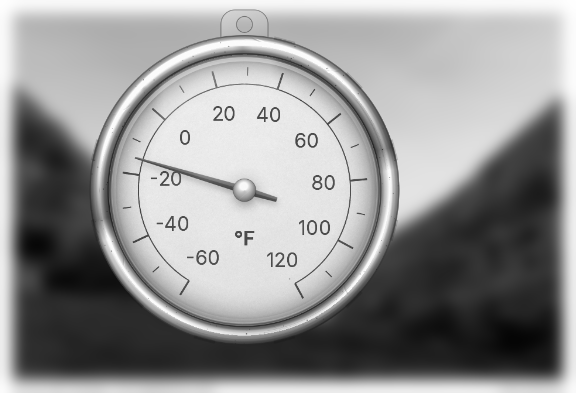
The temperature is -15 °F
